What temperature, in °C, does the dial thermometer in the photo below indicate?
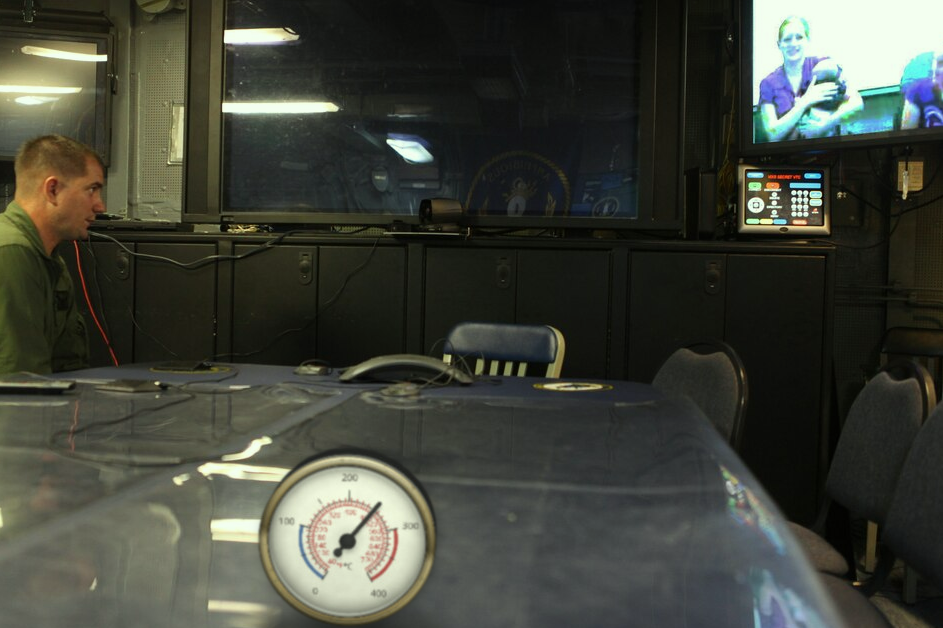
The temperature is 250 °C
